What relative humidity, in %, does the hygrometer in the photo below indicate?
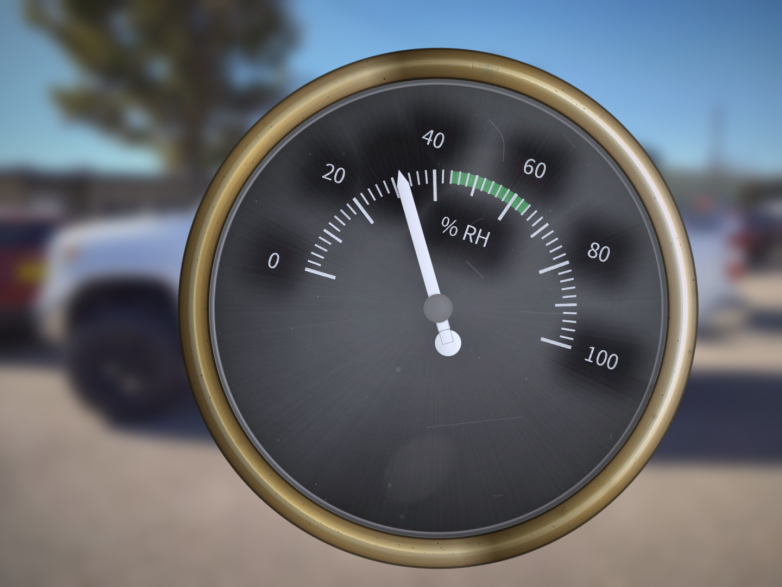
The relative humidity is 32 %
